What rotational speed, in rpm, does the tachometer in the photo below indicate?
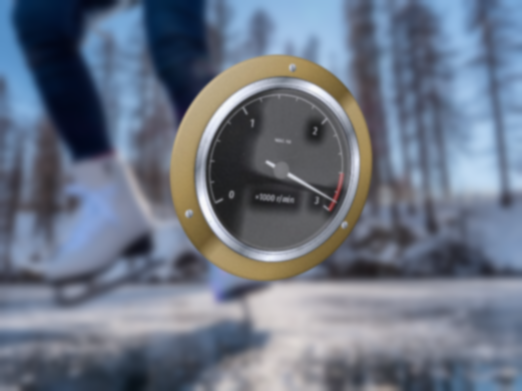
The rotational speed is 2900 rpm
